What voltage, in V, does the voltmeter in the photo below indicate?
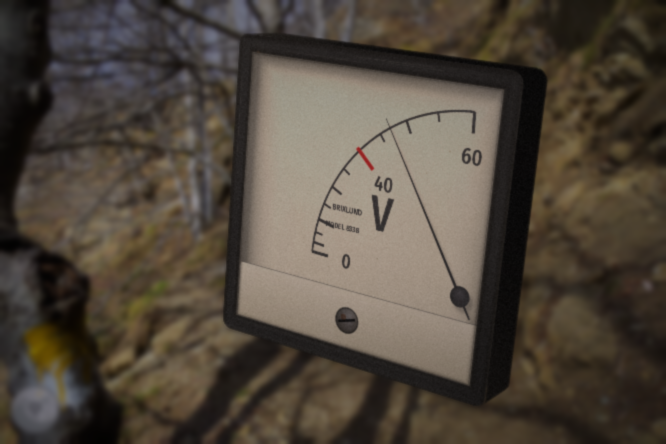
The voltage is 47.5 V
